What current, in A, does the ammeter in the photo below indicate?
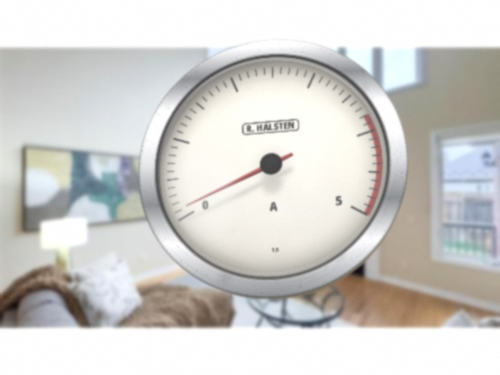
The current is 0.1 A
